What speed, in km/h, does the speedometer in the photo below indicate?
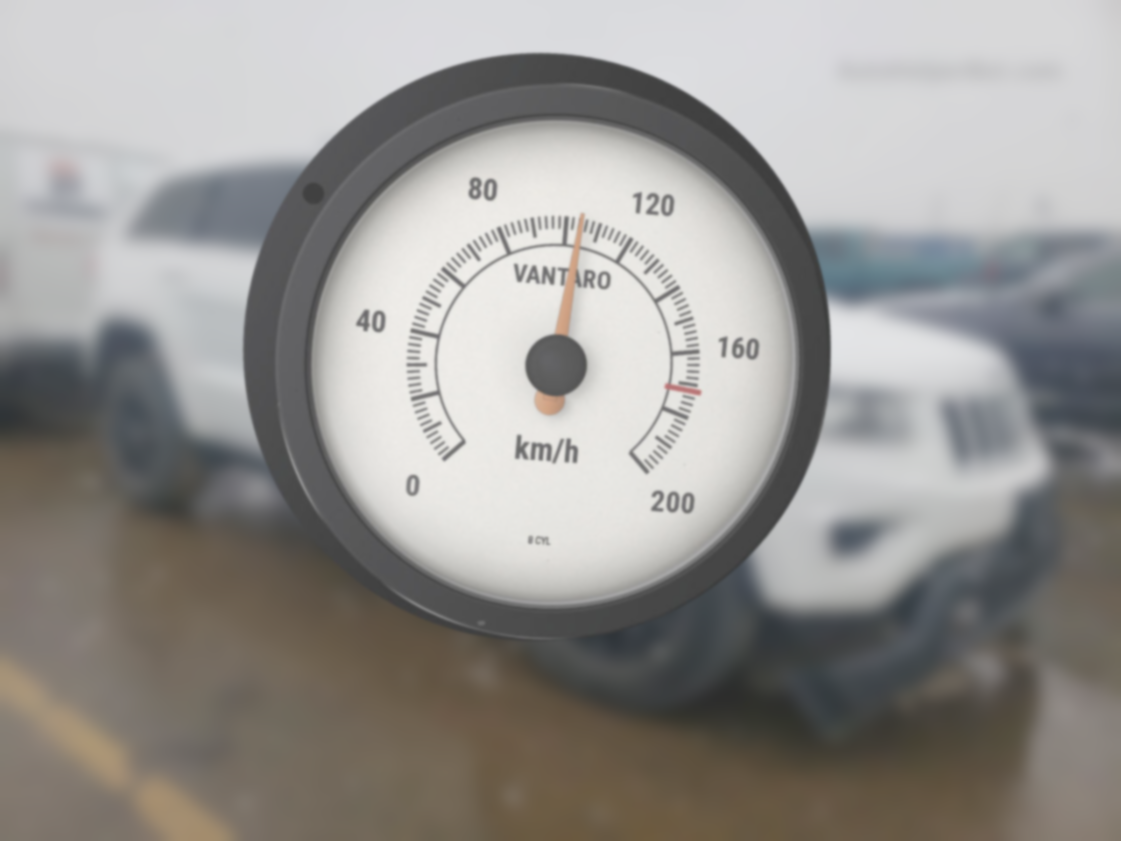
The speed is 104 km/h
